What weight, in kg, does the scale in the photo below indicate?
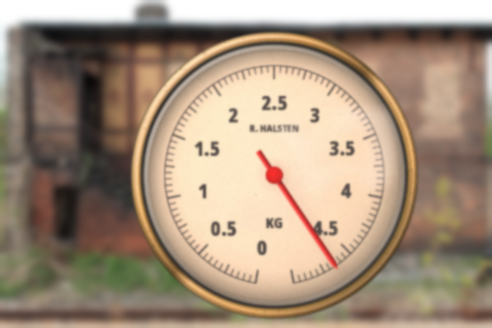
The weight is 4.65 kg
